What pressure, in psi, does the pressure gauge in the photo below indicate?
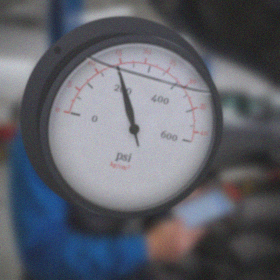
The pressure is 200 psi
